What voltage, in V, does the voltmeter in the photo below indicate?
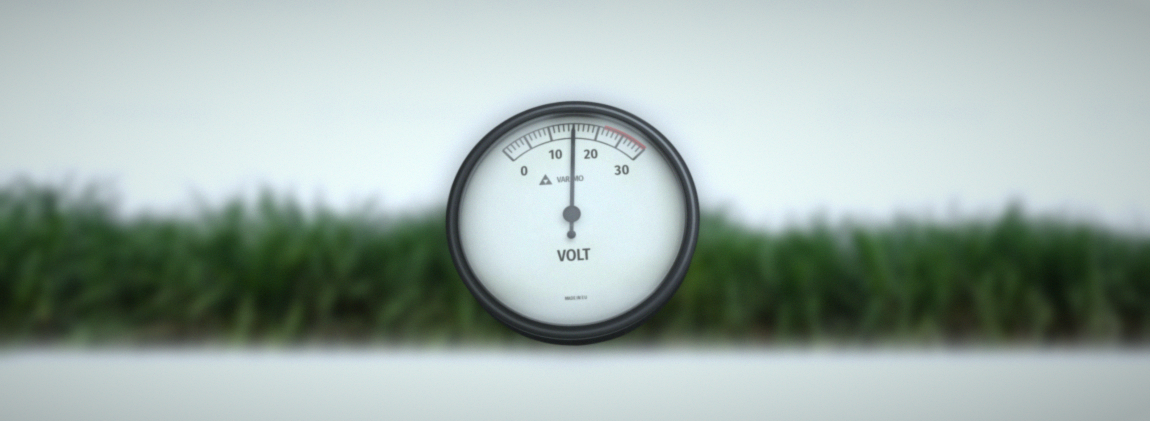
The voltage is 15 V
